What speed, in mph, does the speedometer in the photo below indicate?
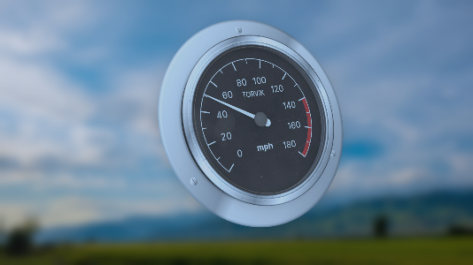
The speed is 50 mph
